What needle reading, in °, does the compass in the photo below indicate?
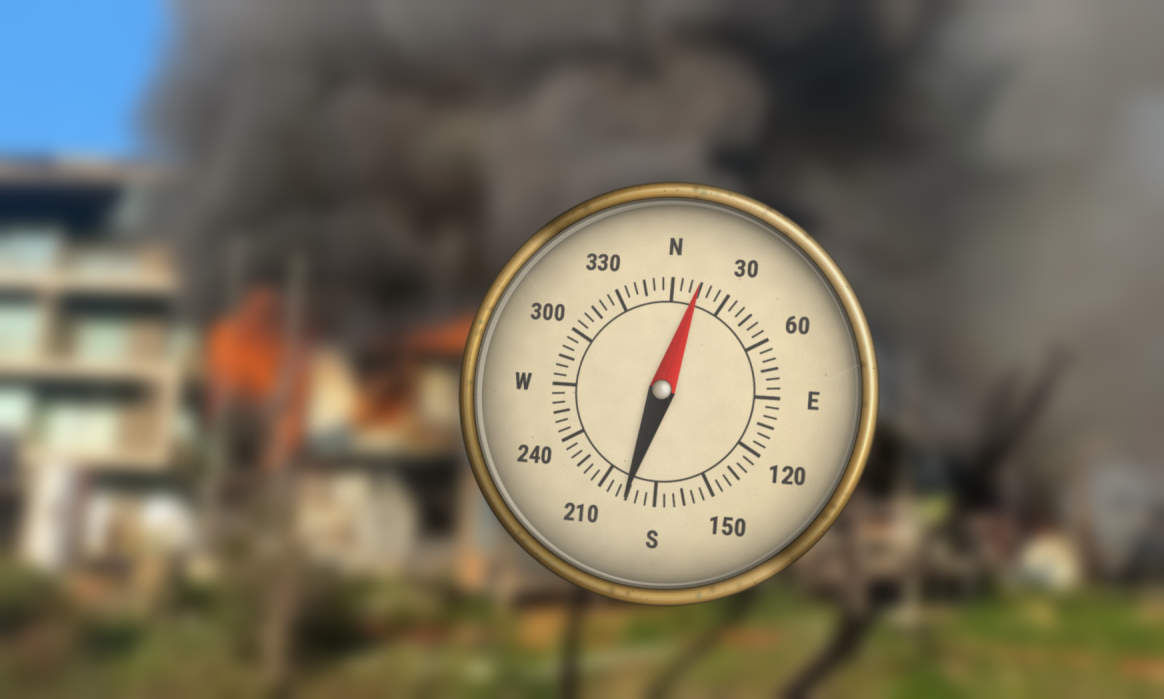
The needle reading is 15 °
